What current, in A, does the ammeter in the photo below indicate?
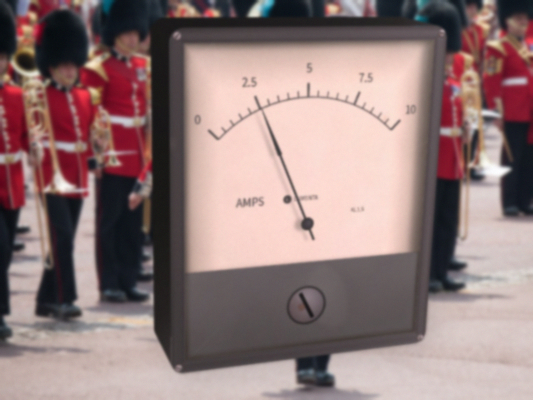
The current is 2.5 A
